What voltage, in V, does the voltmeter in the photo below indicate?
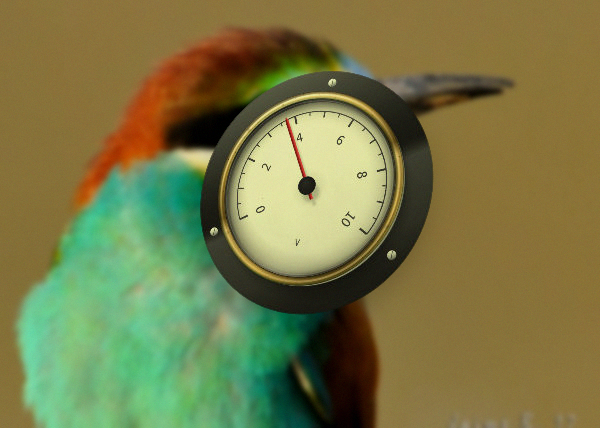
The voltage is 3.75 V
